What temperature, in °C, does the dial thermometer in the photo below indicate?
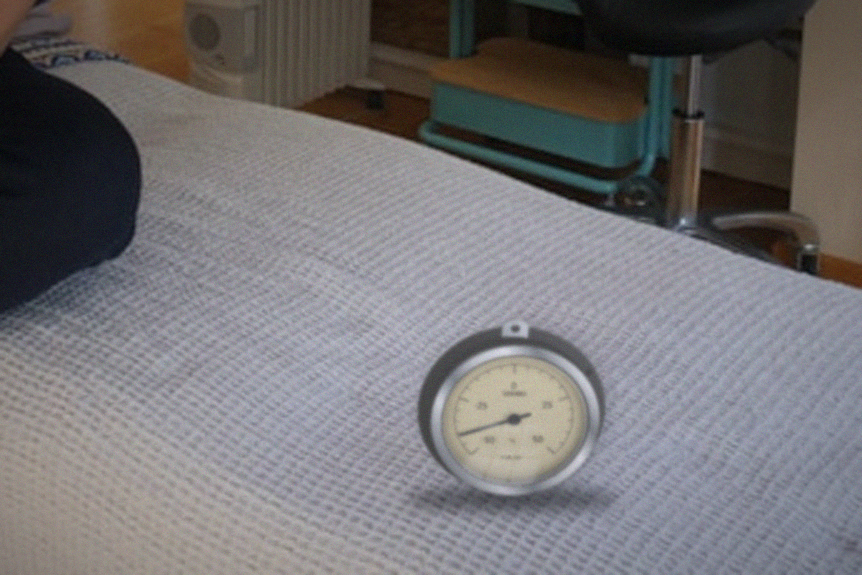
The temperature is -40 °C
